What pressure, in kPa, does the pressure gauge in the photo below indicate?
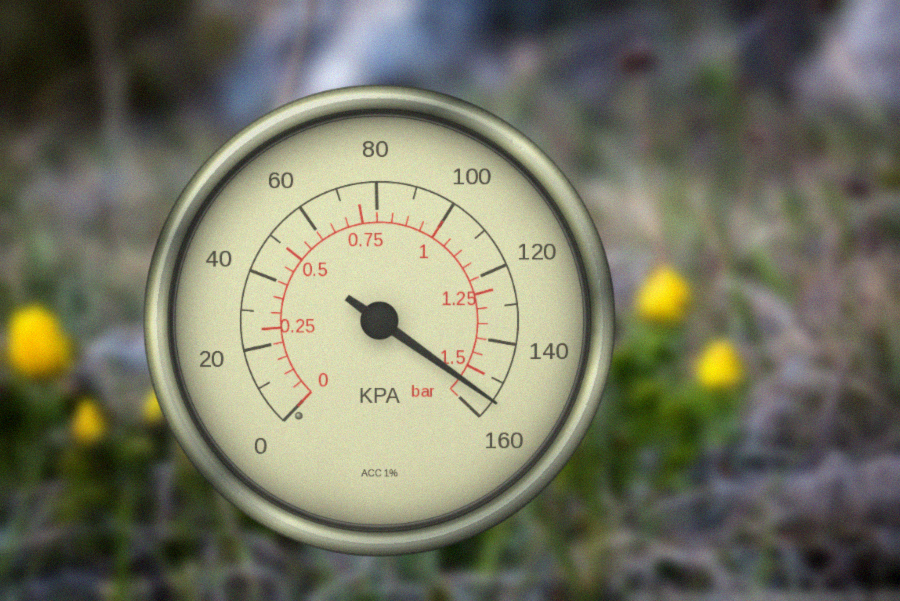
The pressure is 155 kPa
